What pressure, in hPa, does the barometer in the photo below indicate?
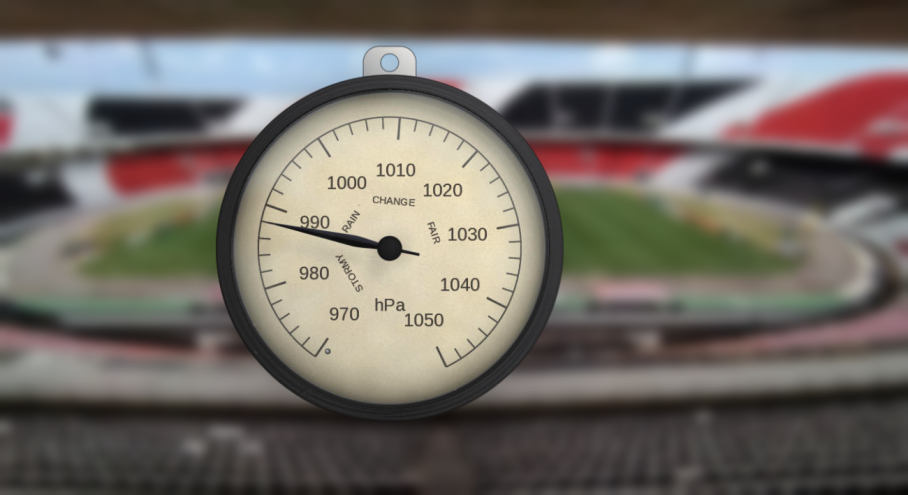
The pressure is 988 hPa
